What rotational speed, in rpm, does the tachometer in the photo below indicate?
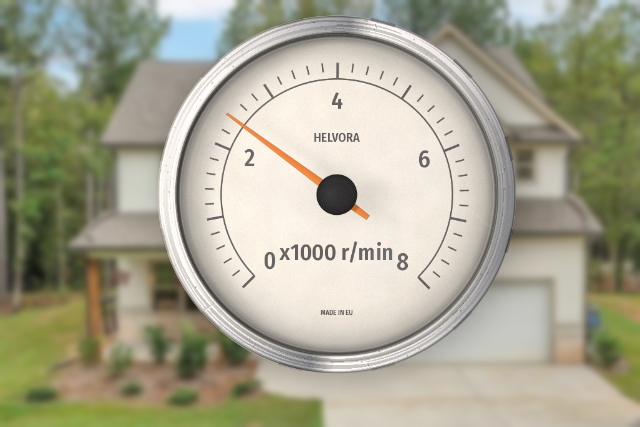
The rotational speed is 2400 rpm
